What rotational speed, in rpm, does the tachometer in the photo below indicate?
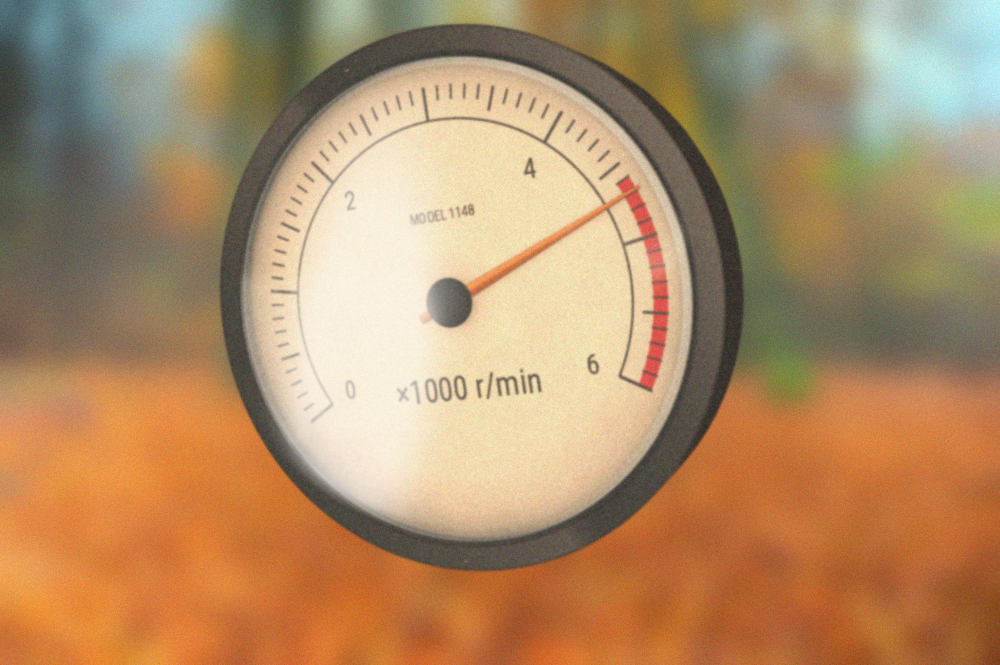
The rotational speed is 4700 rpm
